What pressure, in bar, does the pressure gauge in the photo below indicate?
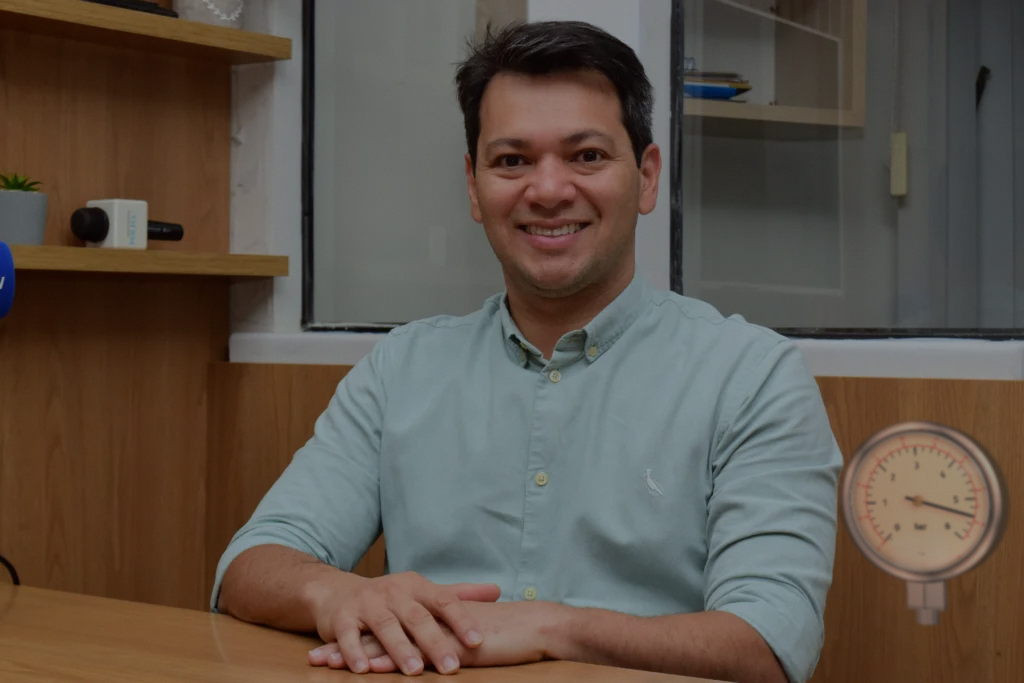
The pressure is 5.4 bar
